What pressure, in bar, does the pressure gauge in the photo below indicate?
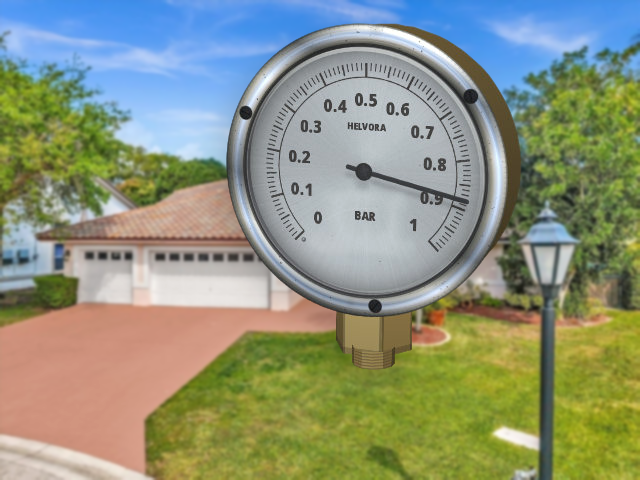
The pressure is 0.88 bar
